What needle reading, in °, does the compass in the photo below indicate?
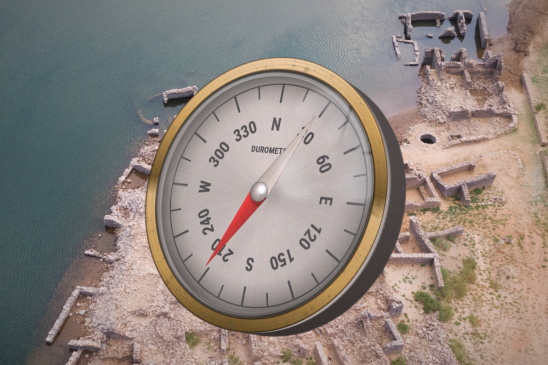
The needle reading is 210 °
